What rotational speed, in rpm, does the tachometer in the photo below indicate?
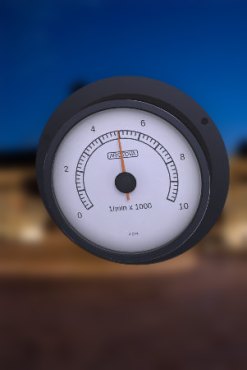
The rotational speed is 5000 rpm
